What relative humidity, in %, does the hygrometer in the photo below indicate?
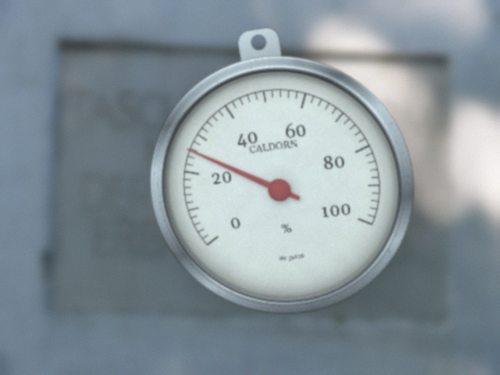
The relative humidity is 26 %
